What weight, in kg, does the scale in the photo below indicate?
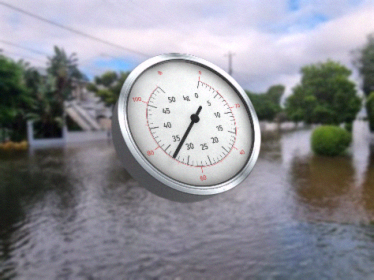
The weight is 33 kg
